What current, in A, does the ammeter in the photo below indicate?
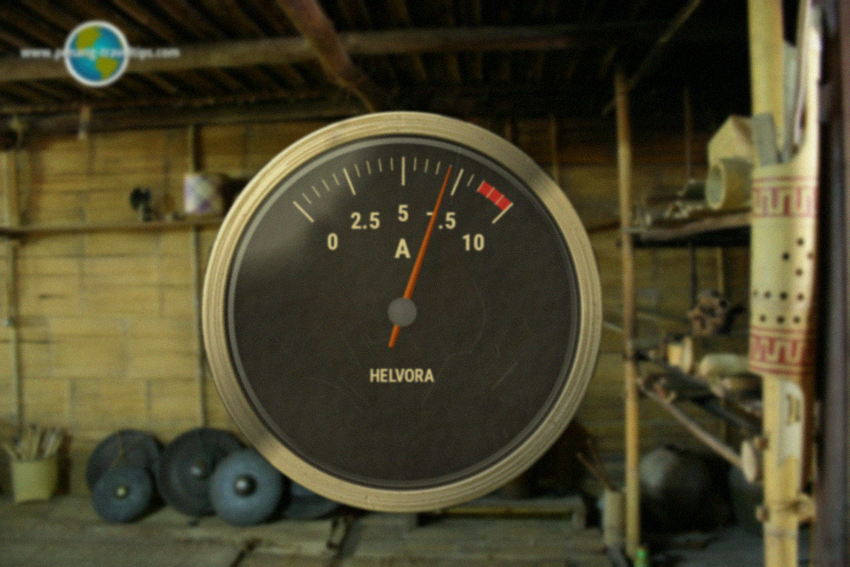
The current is 7 A
